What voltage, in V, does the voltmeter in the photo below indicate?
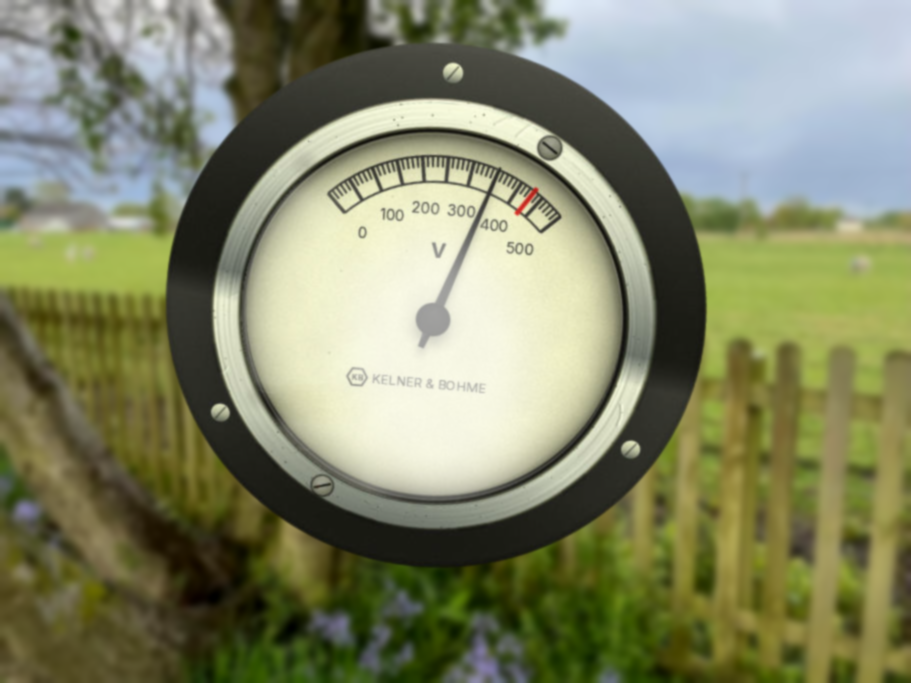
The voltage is 350 V
